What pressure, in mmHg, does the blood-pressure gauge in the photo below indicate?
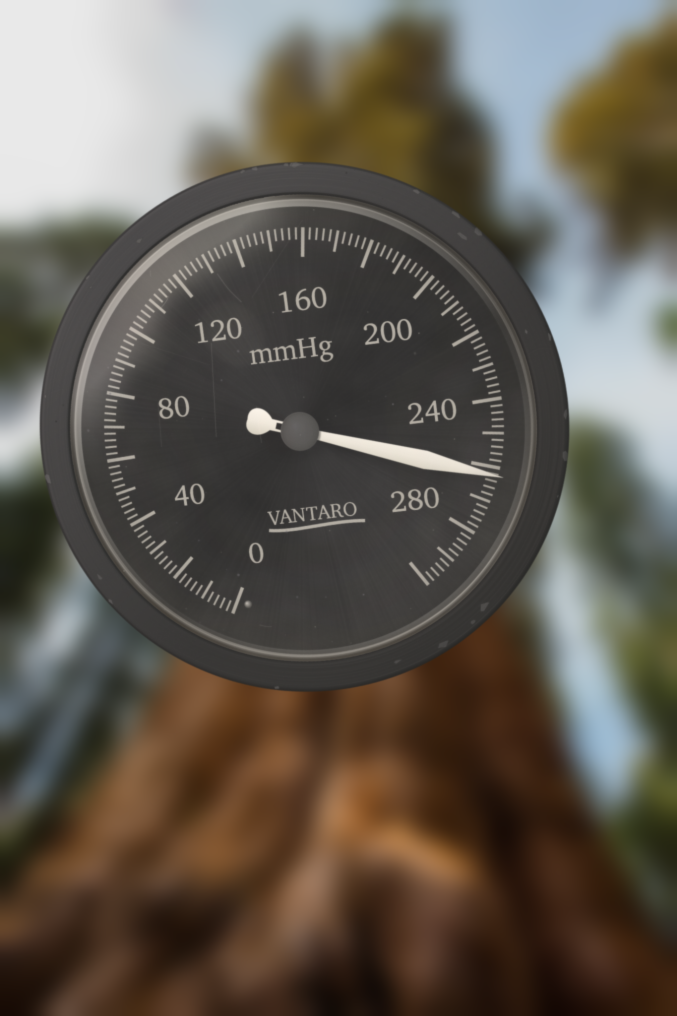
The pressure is 262 mmHg
